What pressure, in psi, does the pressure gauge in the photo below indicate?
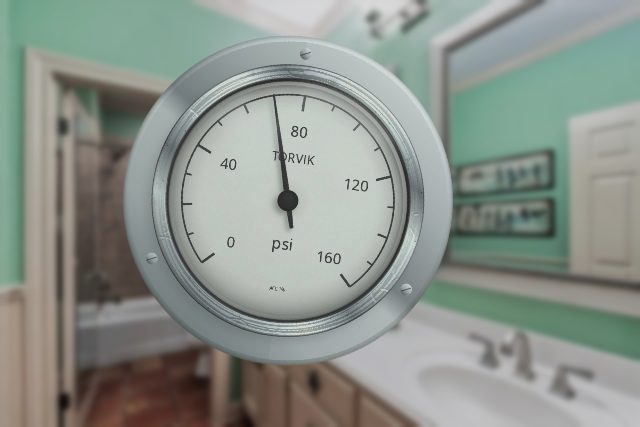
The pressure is 70 psi
